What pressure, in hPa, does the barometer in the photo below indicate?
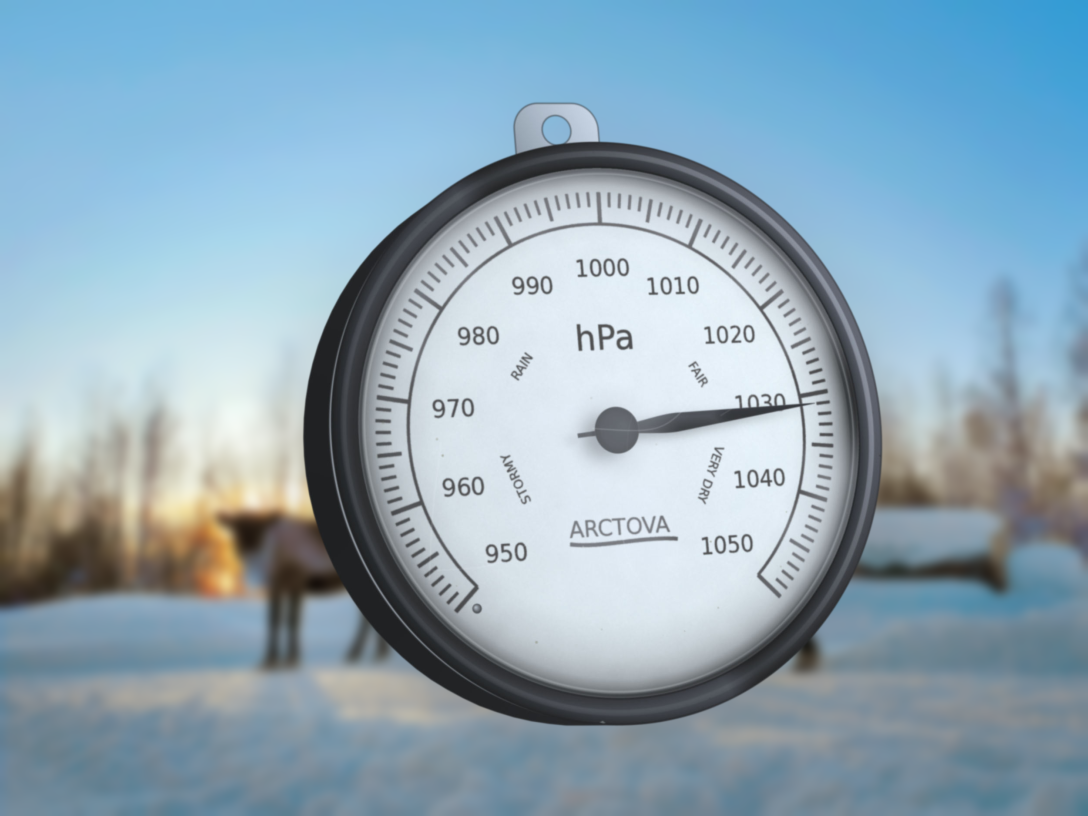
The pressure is 1031 hPa
